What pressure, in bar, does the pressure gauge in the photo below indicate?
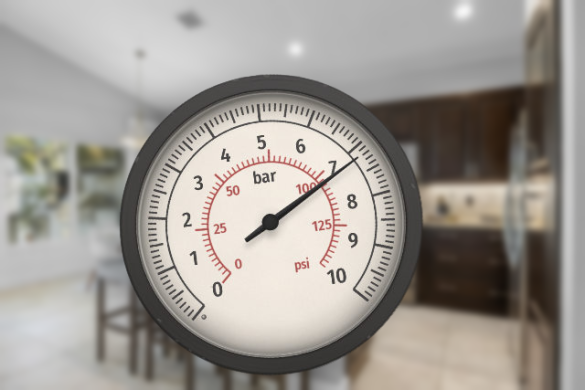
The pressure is 7.2 bar
